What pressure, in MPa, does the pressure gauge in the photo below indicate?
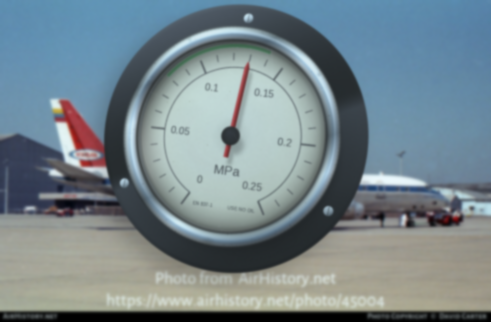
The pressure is 0.13 MPa
